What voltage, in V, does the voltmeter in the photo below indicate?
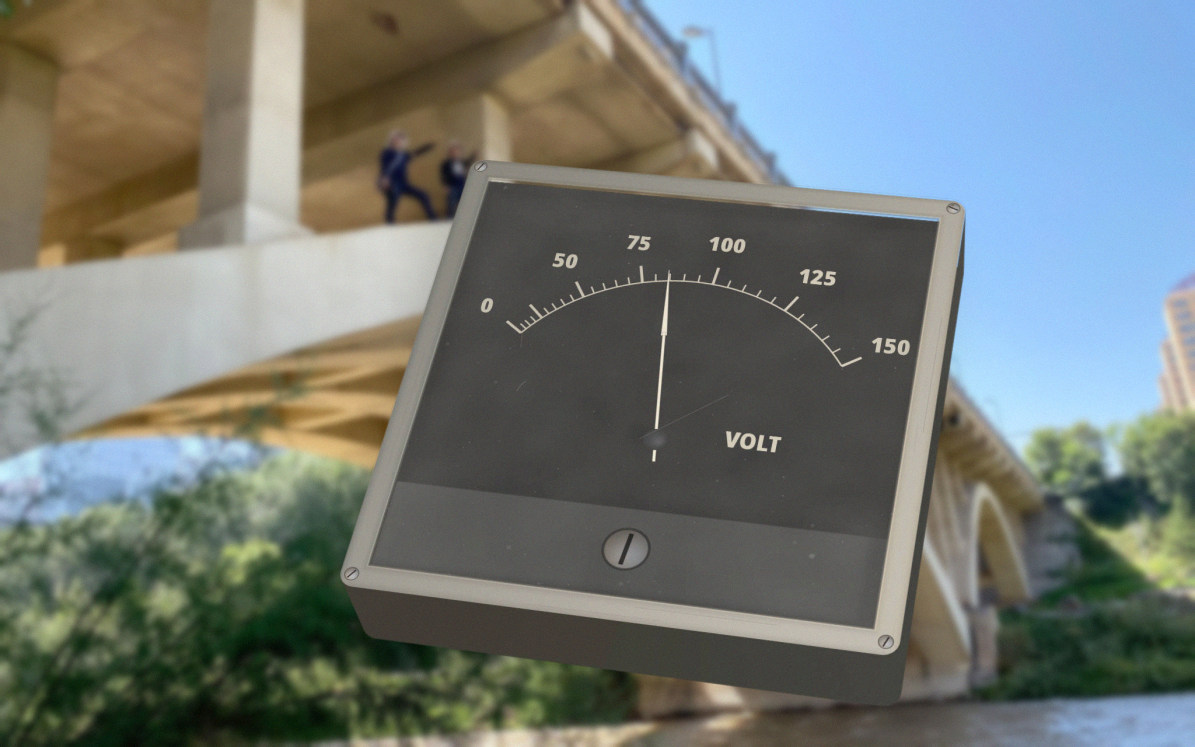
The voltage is 85 V
